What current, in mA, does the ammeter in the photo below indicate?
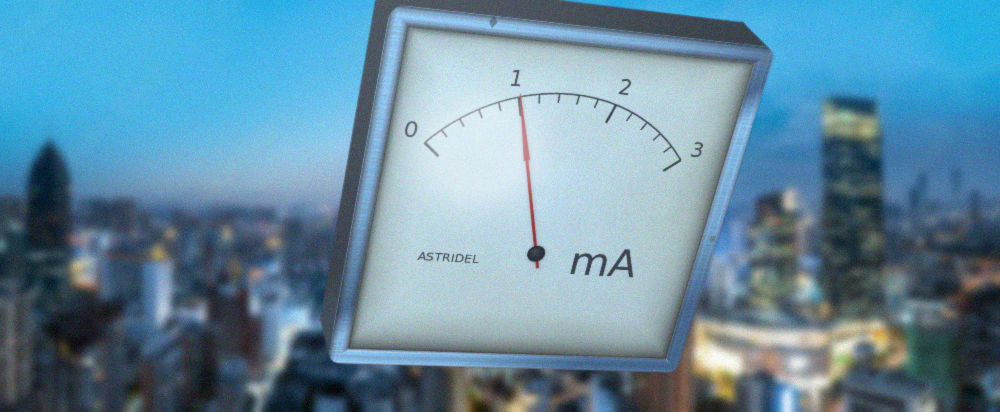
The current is 1 mA
